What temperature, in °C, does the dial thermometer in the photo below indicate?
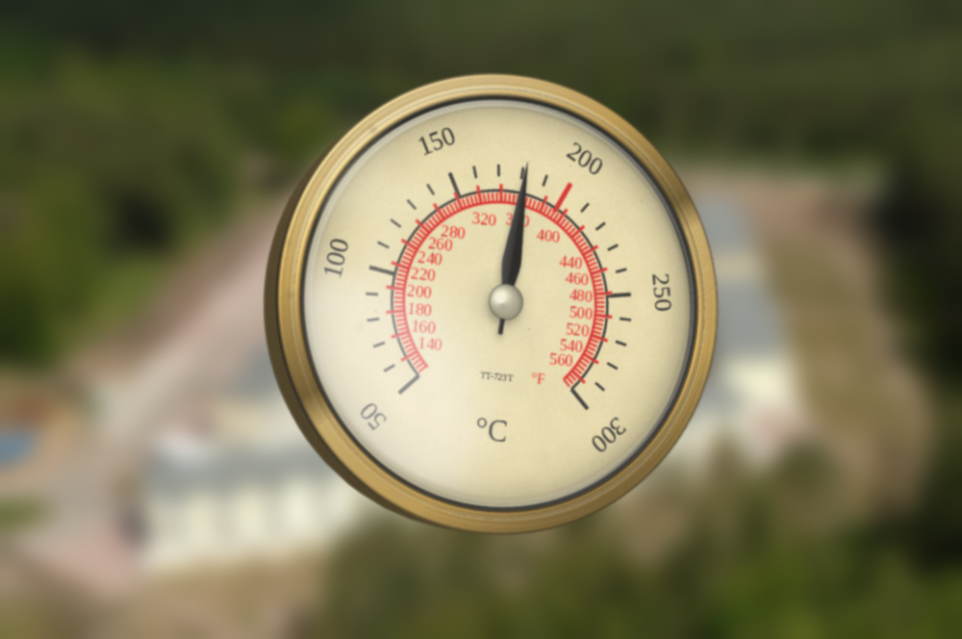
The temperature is 180 °C
